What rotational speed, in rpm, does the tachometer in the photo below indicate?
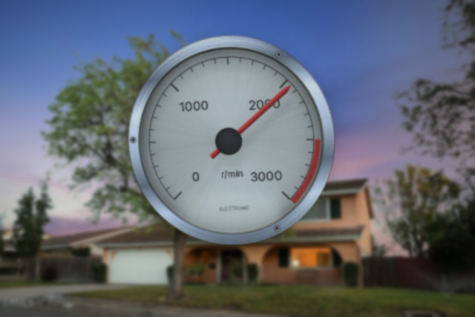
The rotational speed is 2050 rpm
